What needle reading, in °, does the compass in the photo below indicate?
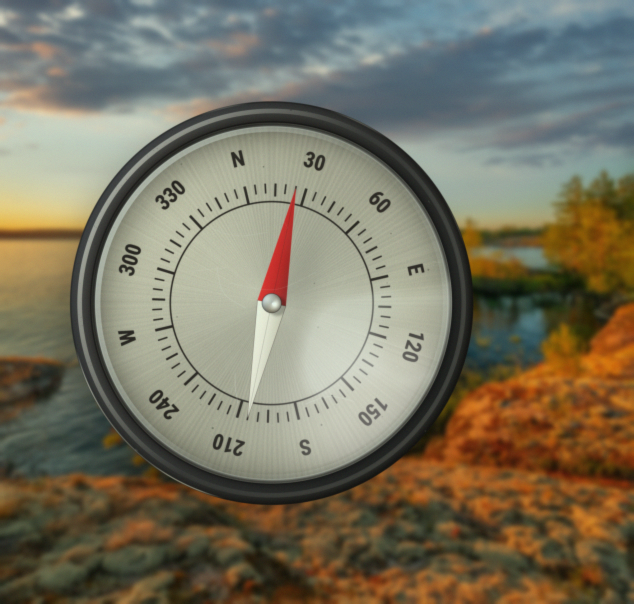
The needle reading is 25 °
